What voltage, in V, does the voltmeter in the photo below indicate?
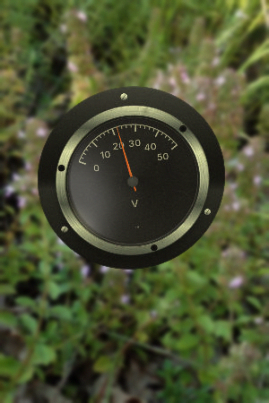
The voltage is 22 V
